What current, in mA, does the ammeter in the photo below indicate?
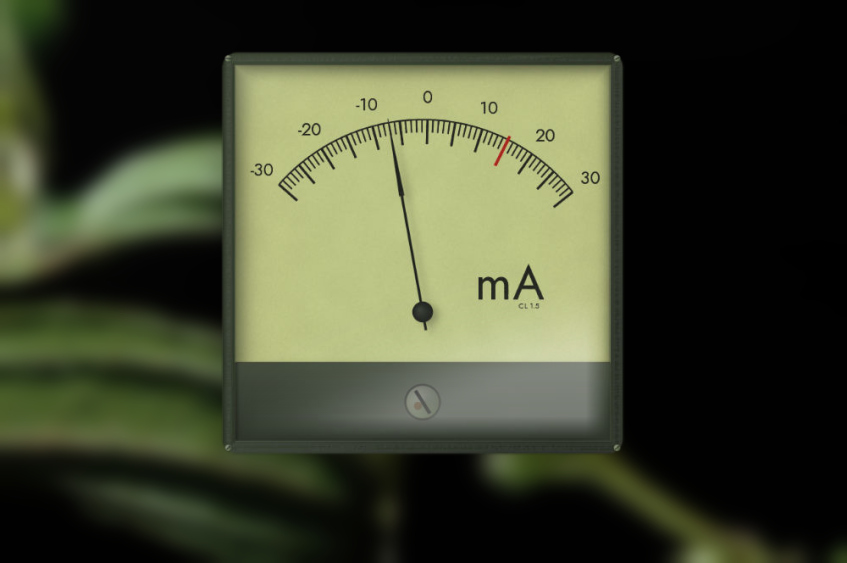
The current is -7 mA
